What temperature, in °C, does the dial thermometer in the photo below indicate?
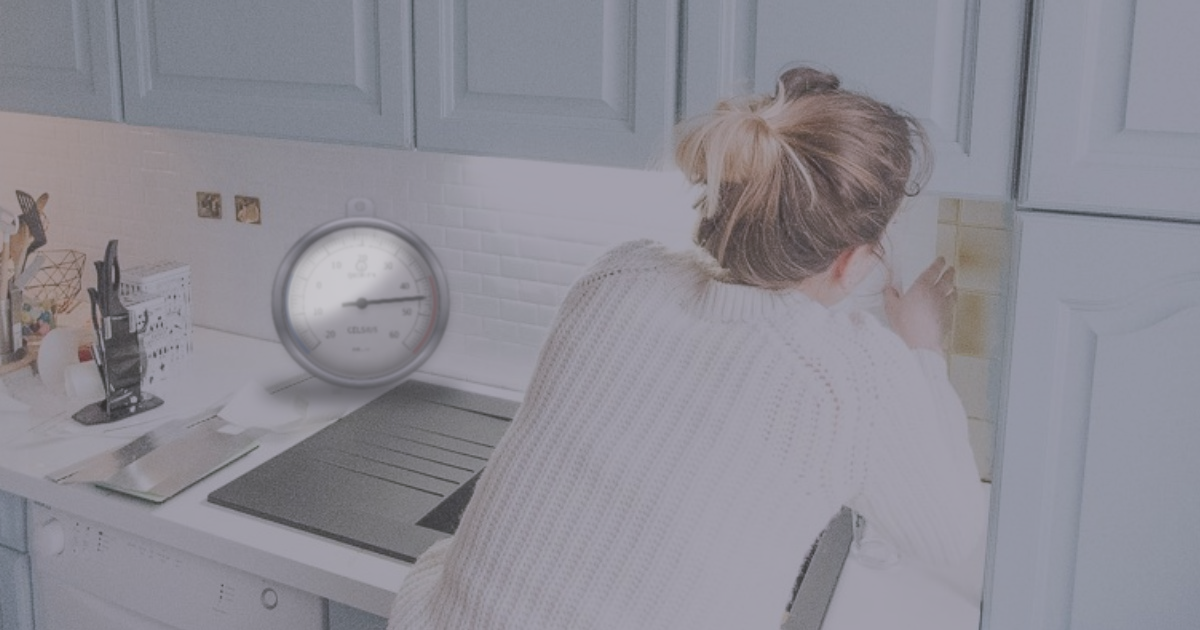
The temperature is 45 °C
